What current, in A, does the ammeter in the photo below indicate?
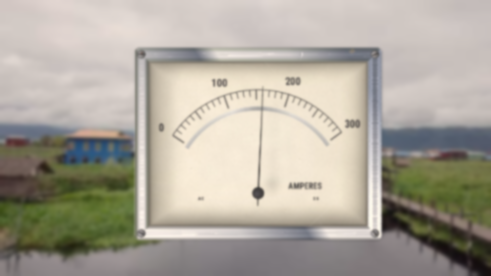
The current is 160 A
